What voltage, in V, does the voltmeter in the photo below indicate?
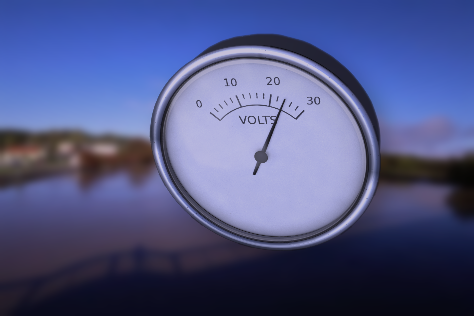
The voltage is 24 V
